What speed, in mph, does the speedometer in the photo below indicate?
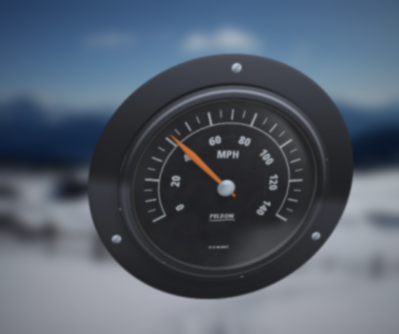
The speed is 42.5 mph
